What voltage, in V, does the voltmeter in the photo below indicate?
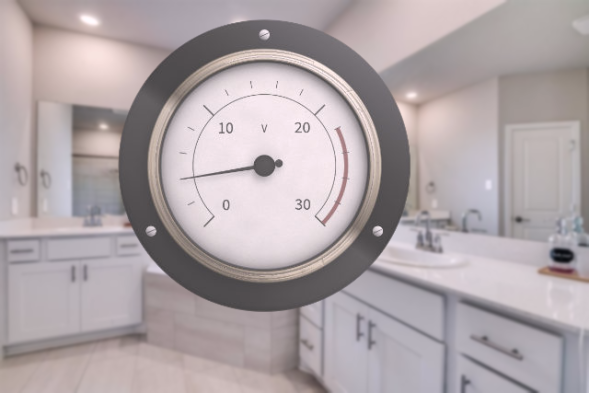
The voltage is 4 V
